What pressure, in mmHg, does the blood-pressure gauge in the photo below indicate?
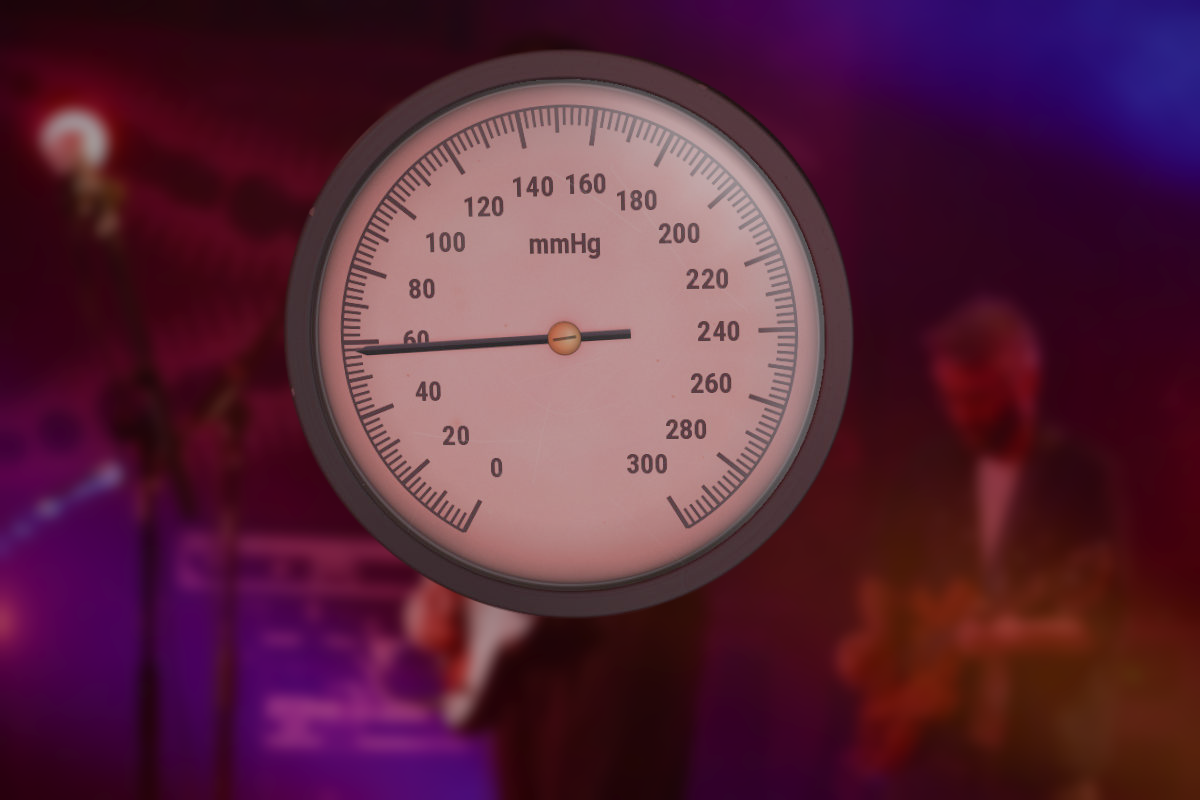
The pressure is 58 mmHg
